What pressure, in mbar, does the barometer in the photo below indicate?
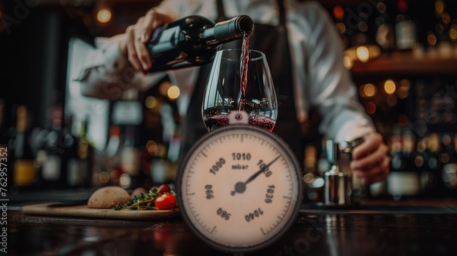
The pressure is 1020 mbar
